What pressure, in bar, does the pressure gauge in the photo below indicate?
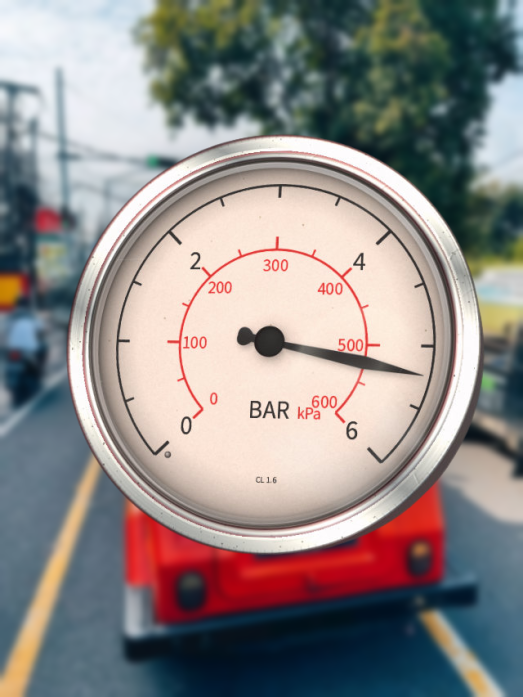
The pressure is 5.25 bar
